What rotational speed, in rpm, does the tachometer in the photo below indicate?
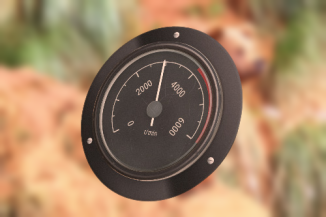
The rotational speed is 3000 rpm
